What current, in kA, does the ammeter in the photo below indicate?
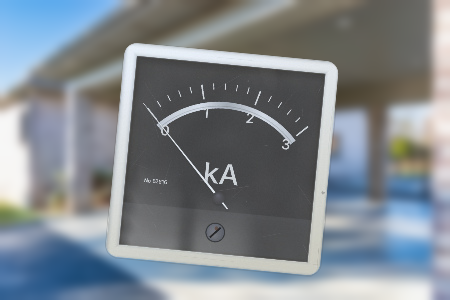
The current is 0 kA
